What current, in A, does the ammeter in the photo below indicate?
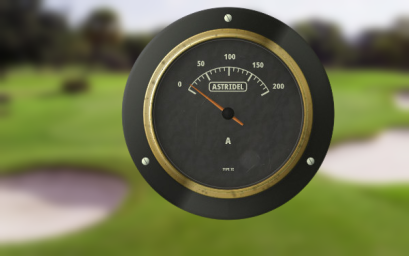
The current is 10 A
